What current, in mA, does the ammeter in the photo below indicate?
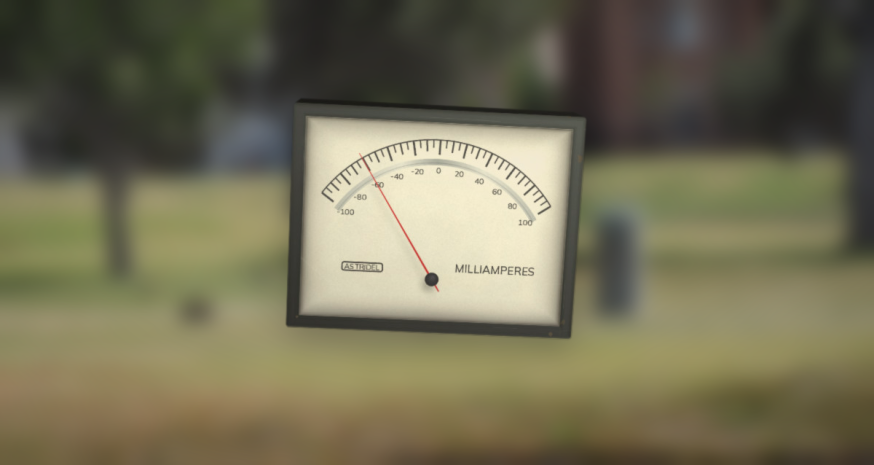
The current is -60 mA
